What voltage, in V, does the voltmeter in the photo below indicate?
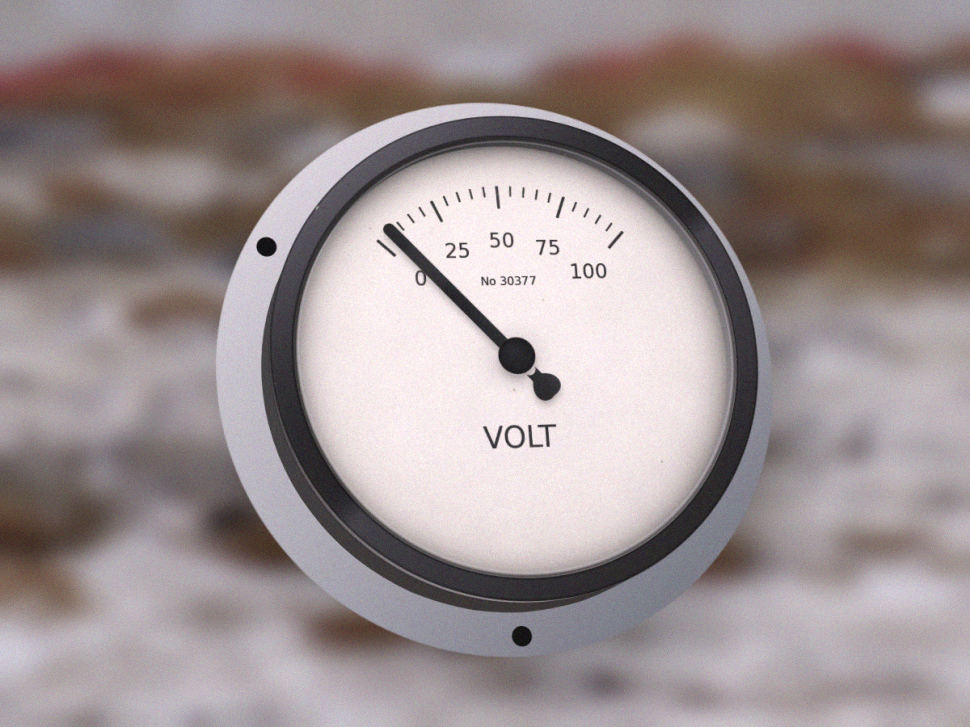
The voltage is 5 V
